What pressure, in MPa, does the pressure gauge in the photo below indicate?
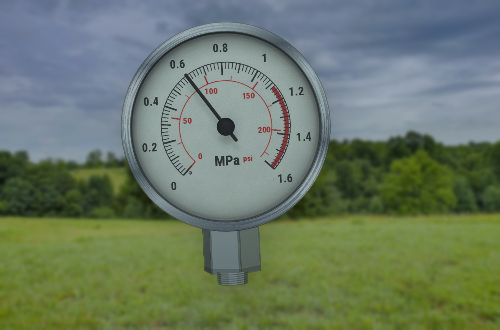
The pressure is 0.6 MPa
